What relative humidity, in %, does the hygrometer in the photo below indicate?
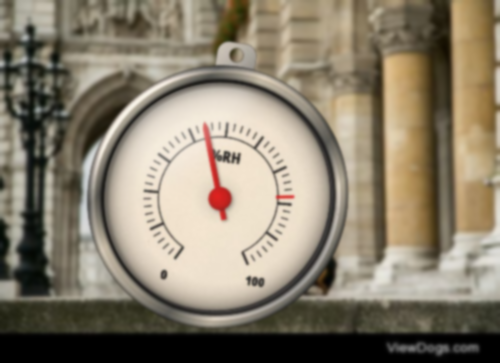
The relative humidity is 44 %
